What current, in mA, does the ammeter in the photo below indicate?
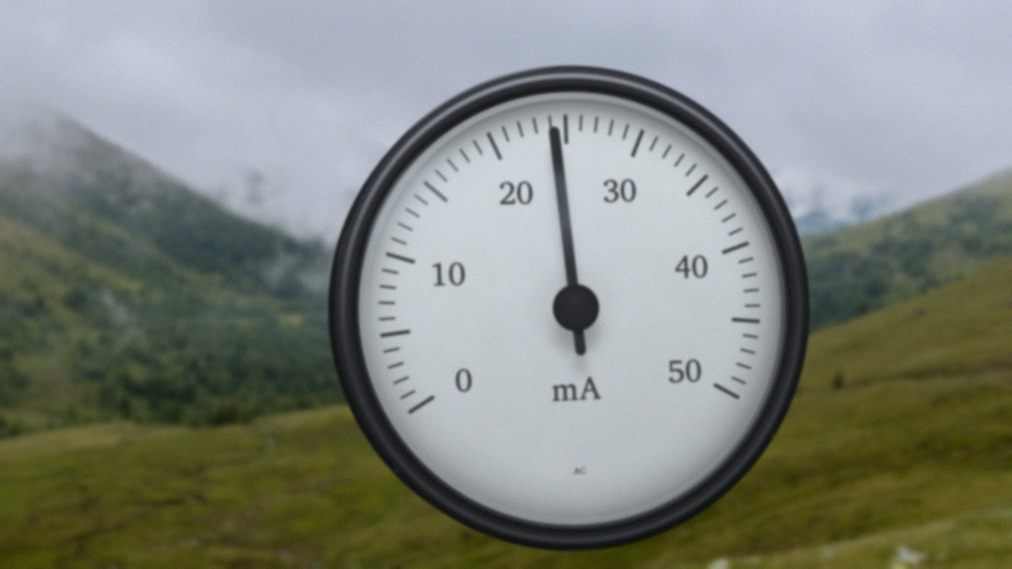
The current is 24 mA
